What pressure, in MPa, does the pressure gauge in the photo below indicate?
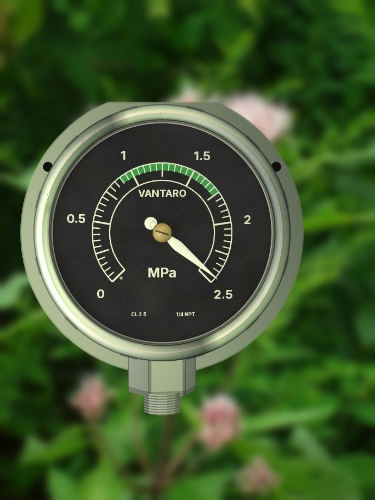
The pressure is 2.45 MPa
